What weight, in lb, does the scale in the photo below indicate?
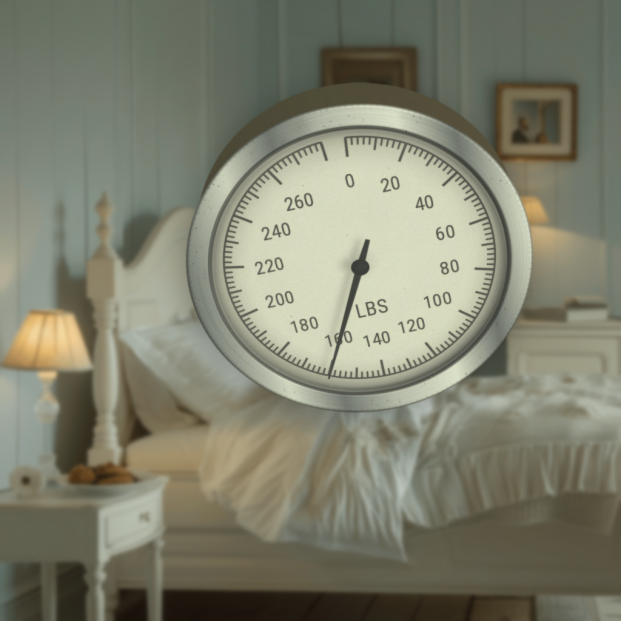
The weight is 160 lb
